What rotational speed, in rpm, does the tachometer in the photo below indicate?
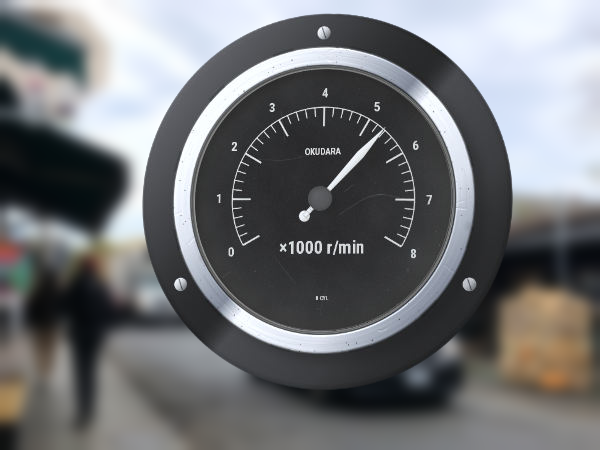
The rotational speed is 5400 rpm
